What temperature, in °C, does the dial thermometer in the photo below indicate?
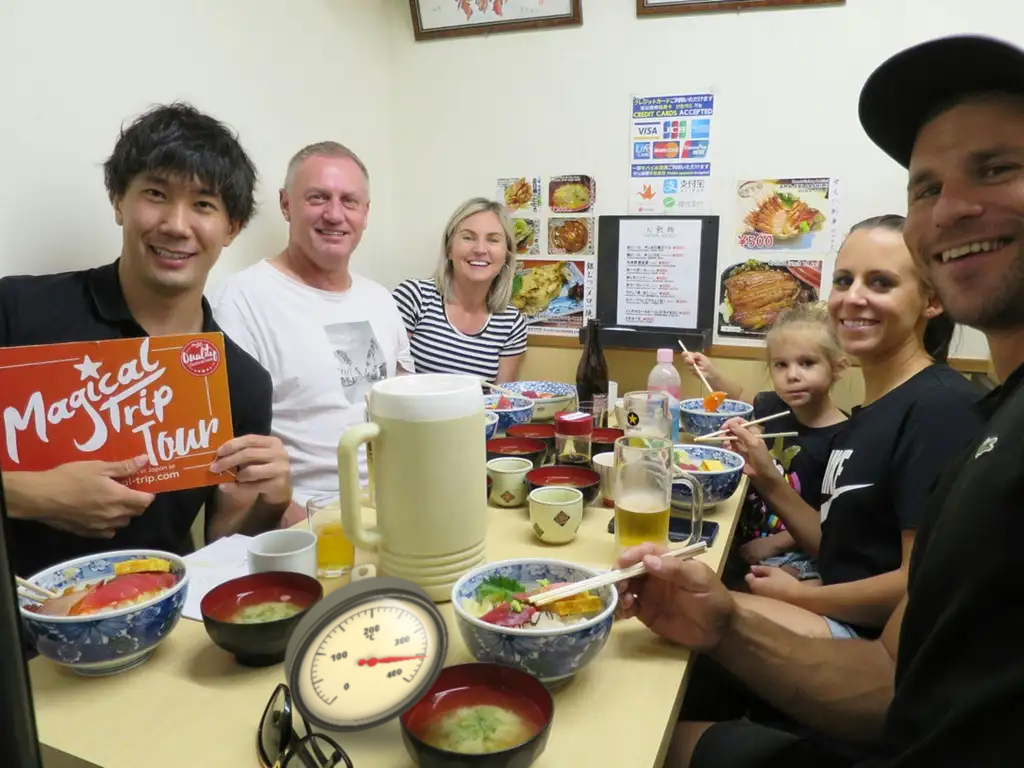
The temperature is 350 °C
